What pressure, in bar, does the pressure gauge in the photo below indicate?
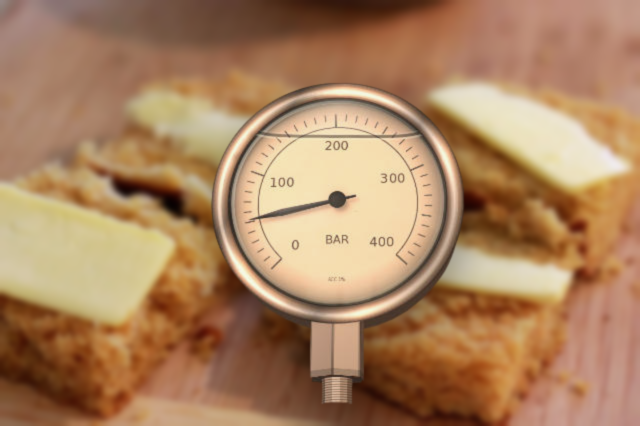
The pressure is 50 bar
